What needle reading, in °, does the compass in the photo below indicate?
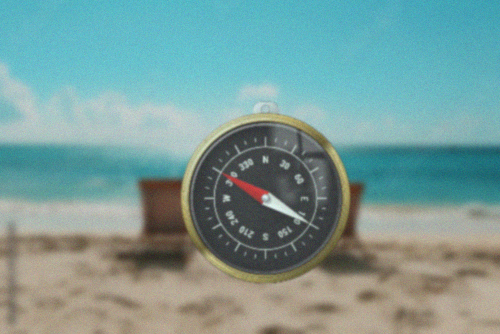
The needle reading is 300 °
